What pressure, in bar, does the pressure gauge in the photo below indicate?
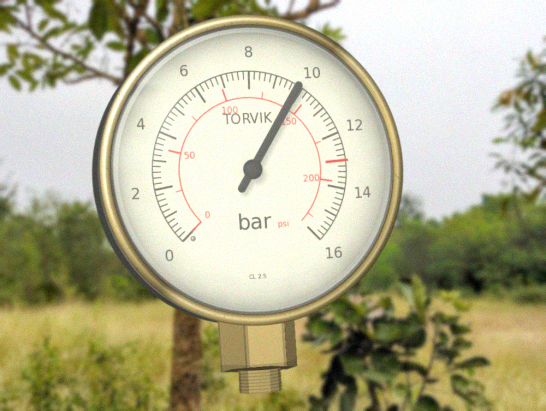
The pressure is 9.8 bar
